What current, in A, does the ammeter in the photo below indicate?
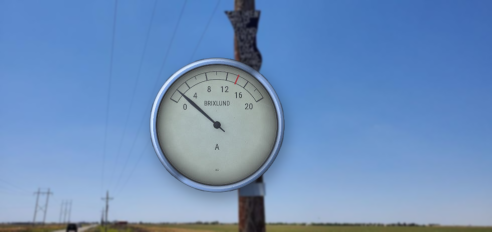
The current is 2 A
